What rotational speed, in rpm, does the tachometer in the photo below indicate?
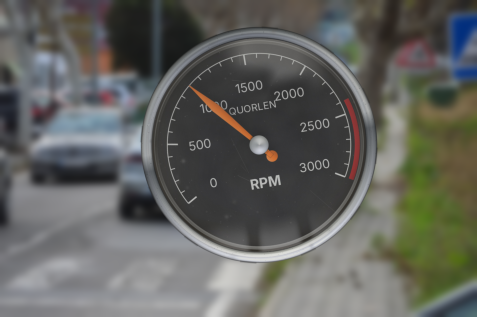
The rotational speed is 1000 rpm
